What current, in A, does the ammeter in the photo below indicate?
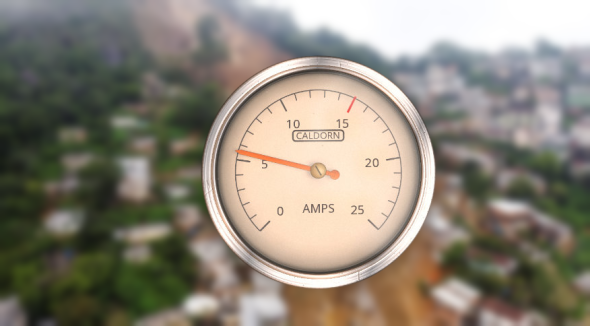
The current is 5.5 A
